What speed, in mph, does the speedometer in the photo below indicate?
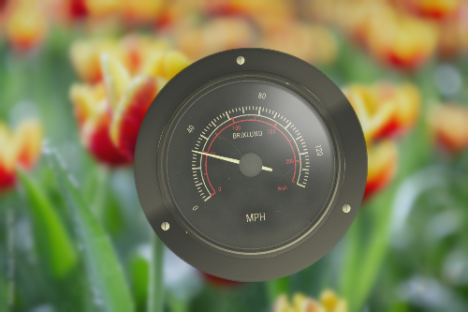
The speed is 30 mph
